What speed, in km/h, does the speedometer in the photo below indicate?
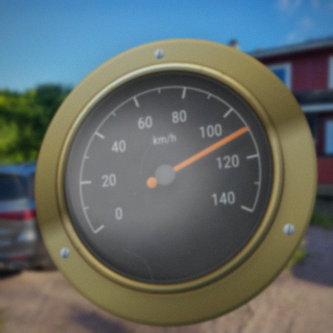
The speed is 110 km/h
